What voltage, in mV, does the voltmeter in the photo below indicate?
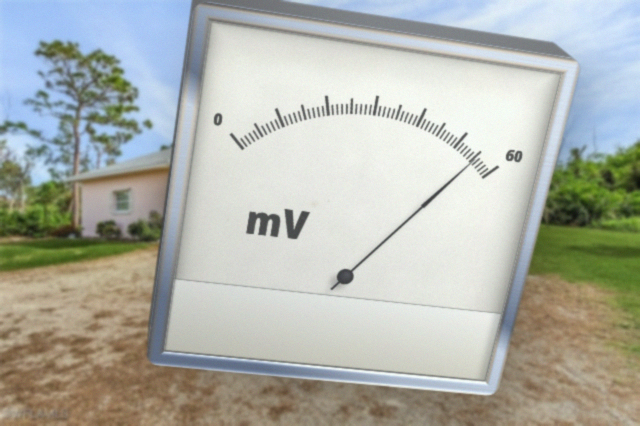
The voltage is 55 mV
